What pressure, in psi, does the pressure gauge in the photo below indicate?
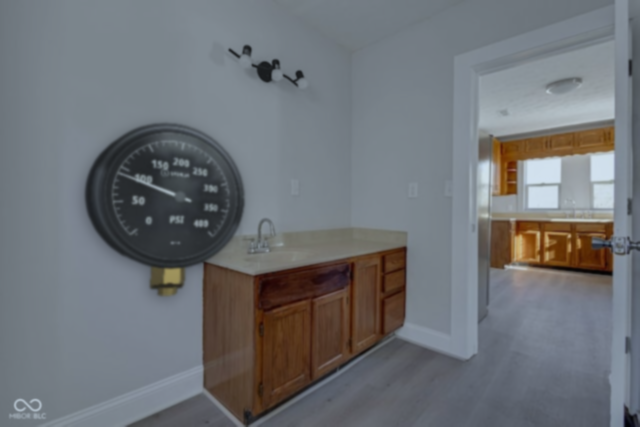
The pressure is 90 psi
